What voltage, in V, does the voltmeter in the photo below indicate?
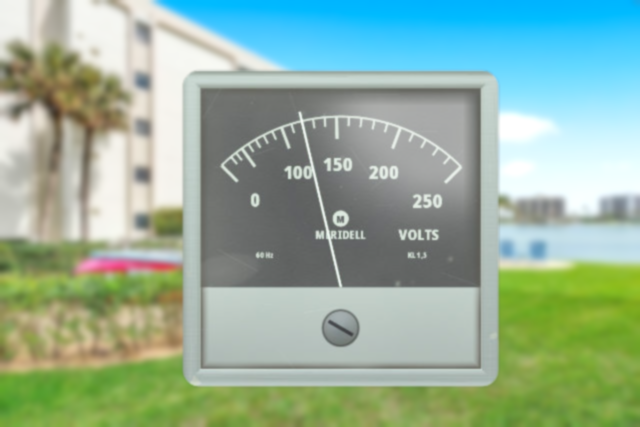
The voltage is 120 V
